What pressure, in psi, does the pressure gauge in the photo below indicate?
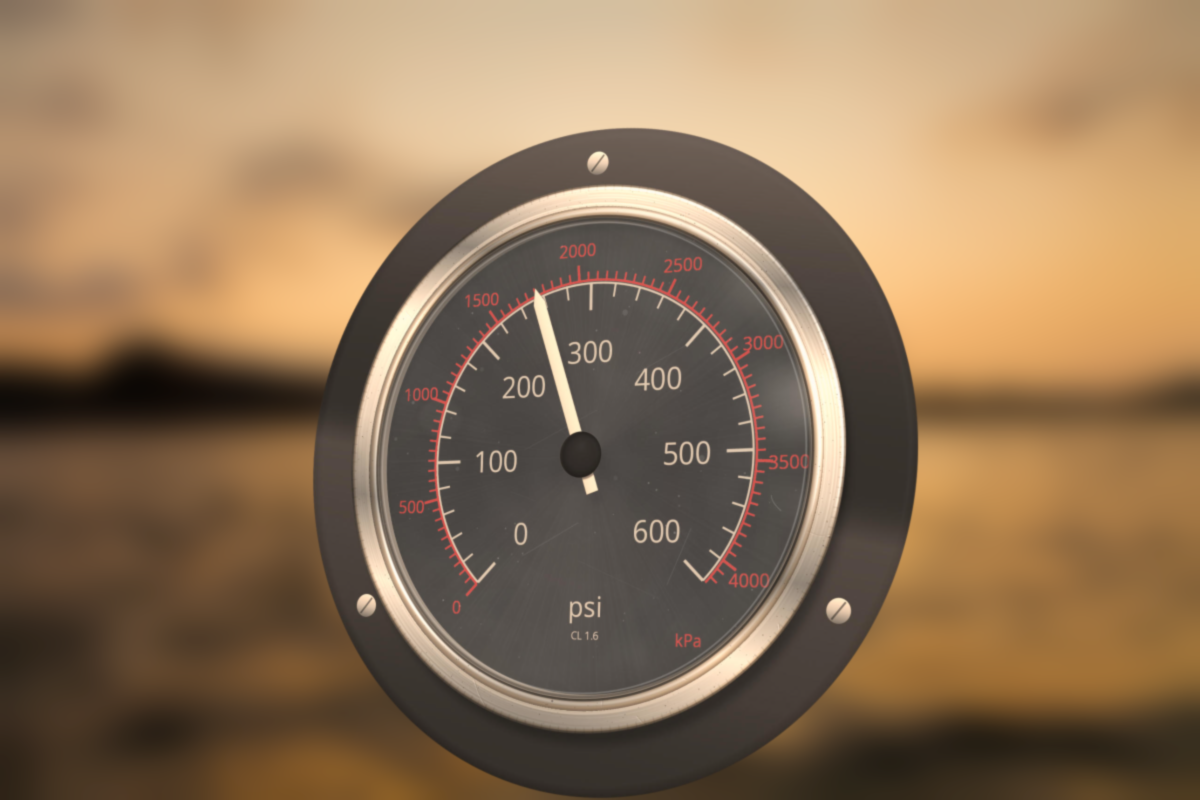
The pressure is 260 psi
